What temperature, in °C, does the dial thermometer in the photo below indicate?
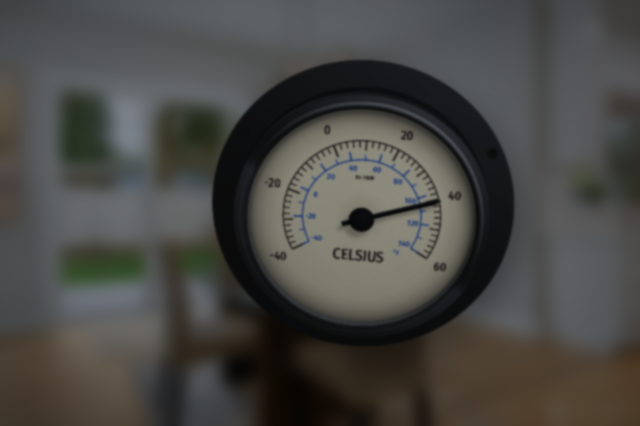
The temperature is 40 °C
